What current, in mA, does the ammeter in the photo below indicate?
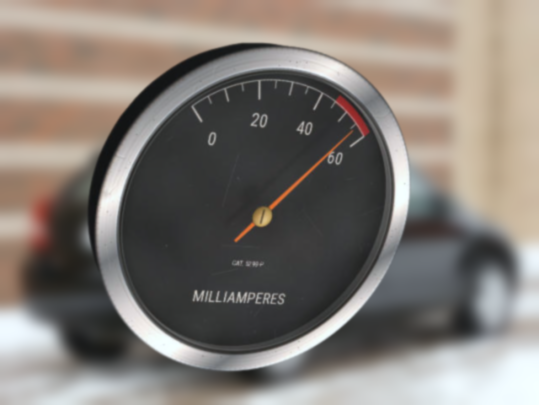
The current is 55 mA
